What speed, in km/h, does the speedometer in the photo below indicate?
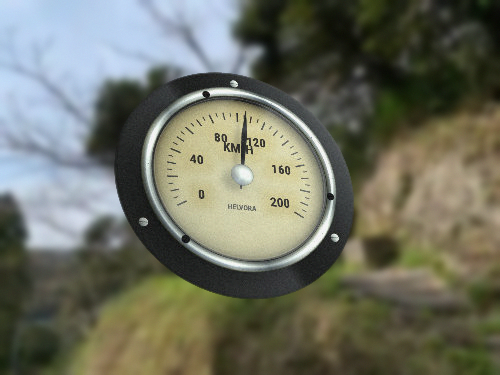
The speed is 105 km/h
